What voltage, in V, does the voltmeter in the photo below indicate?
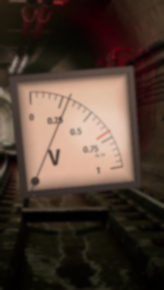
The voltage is 0.3 V
